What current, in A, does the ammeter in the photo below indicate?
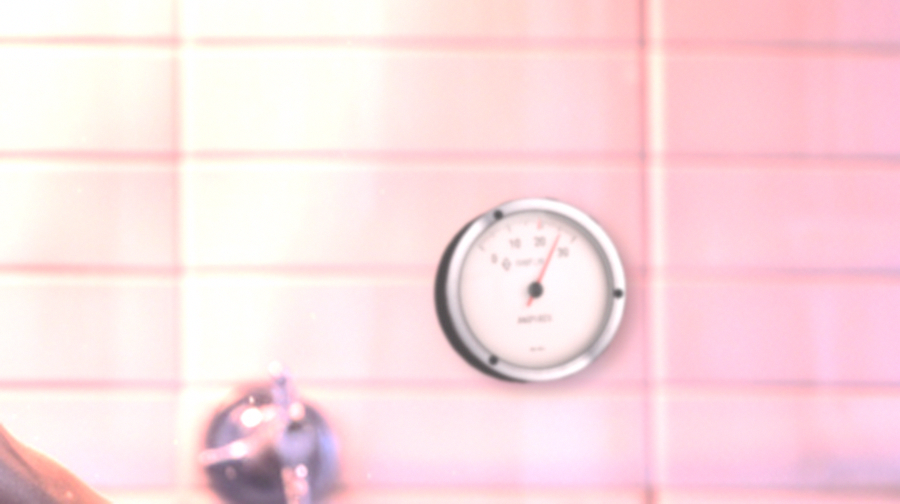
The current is 25 A
